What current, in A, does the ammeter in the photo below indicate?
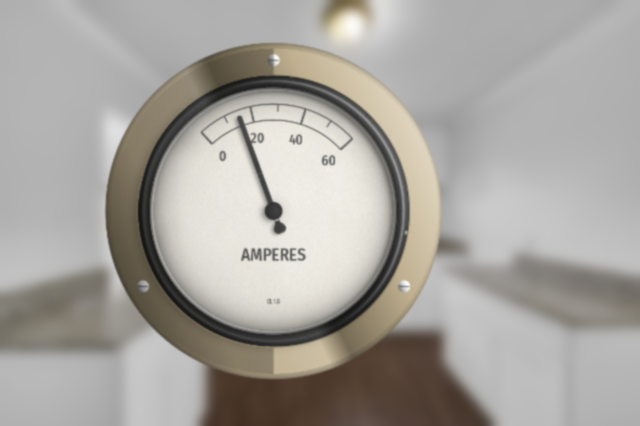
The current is 15 A
